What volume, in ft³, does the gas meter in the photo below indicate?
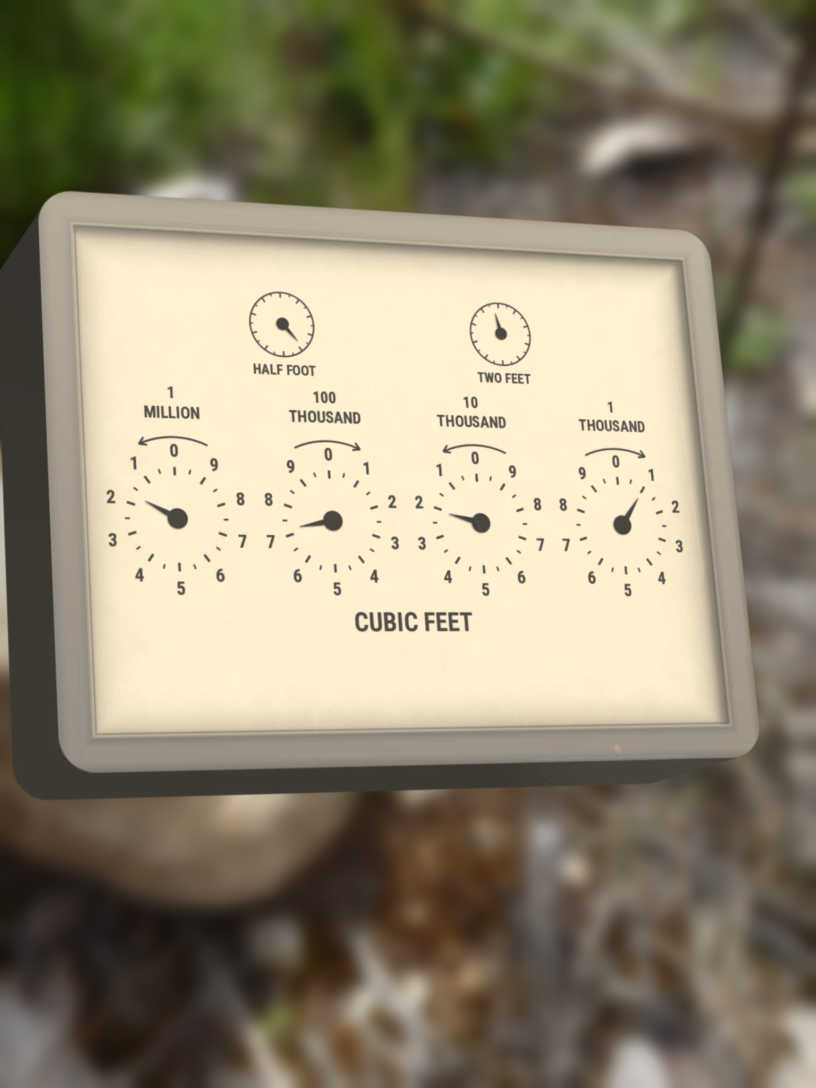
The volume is 172100 ft³
